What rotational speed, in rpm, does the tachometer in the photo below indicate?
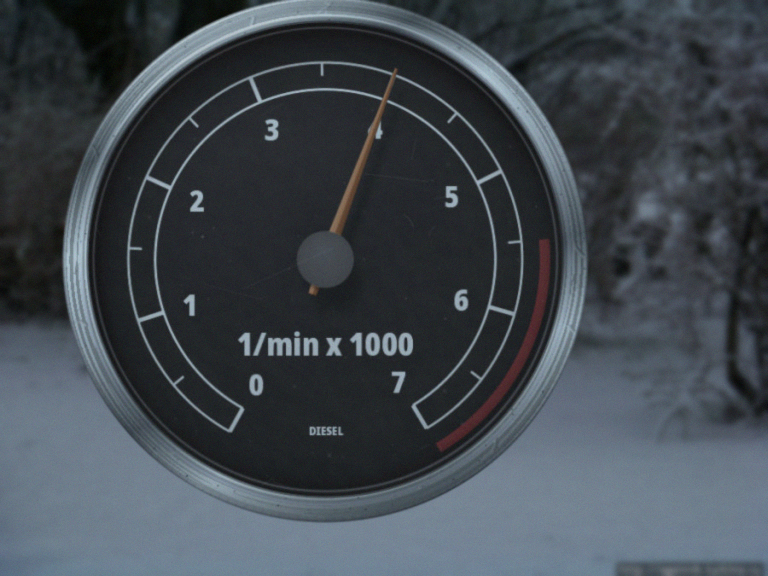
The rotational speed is 4000 rpm
